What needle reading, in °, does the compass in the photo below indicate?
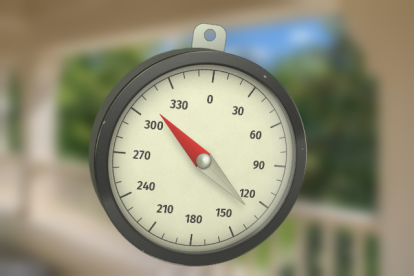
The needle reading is 310 °
